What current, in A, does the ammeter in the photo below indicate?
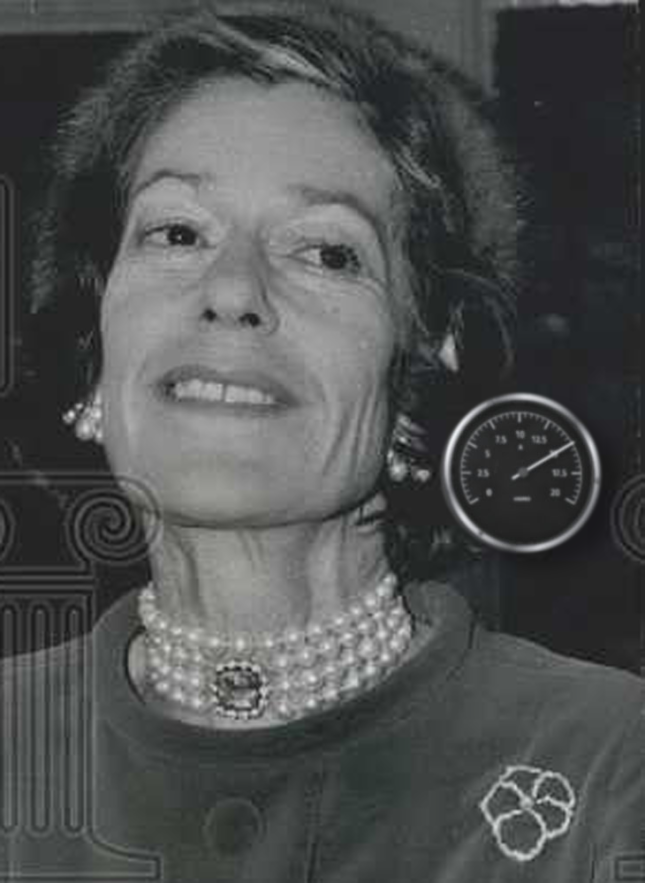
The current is 15 A
